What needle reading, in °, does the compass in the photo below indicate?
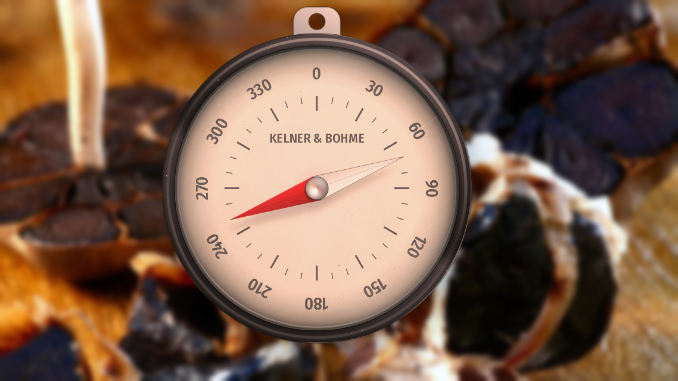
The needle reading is 250 °
